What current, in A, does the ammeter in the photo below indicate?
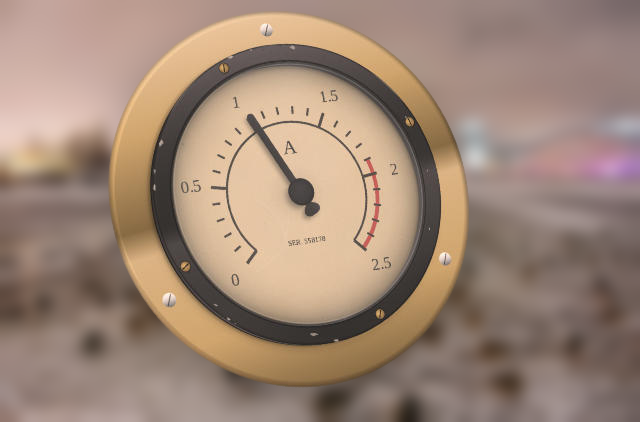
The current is 1 A
